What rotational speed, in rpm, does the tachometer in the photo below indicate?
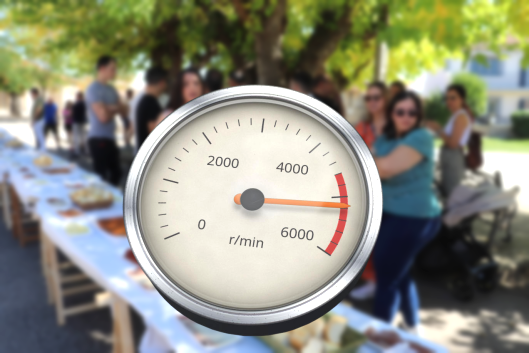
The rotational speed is 5200 rpm
